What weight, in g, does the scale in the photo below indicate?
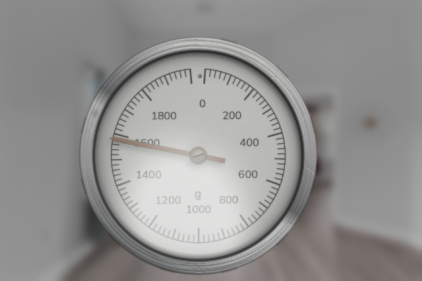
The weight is 1580 g
